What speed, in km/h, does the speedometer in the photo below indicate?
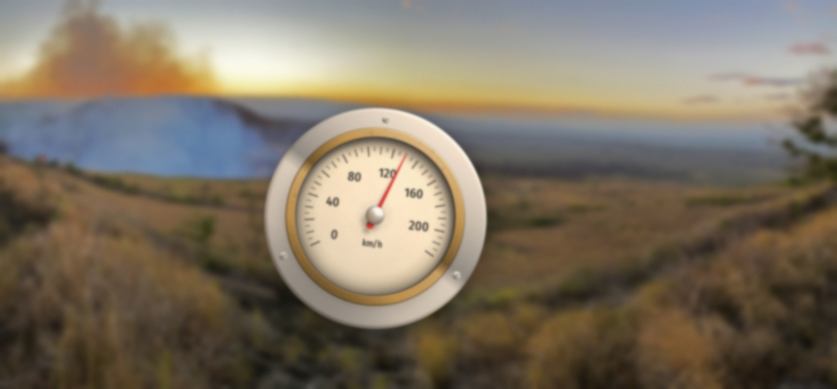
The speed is 130 km/h
